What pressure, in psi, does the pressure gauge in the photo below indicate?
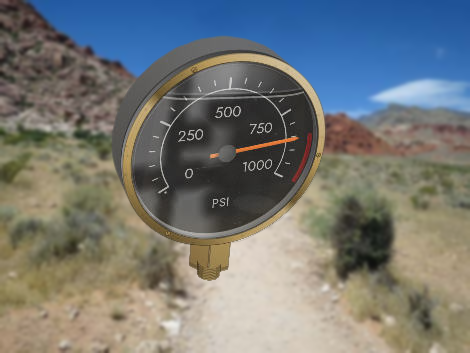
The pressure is 850 psi
